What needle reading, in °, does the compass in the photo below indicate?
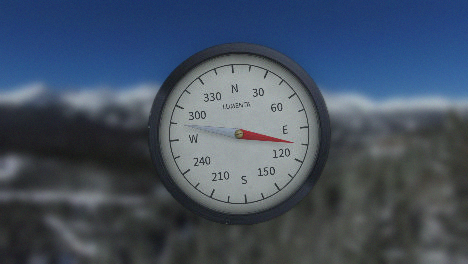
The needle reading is 105 °
